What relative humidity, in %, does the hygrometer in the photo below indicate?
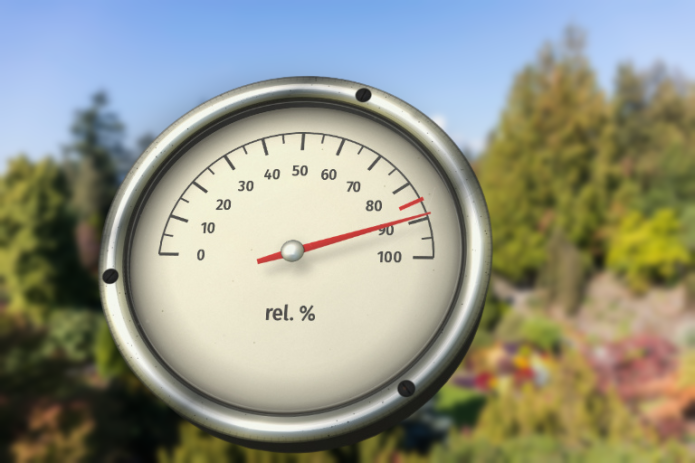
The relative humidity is 90 %
